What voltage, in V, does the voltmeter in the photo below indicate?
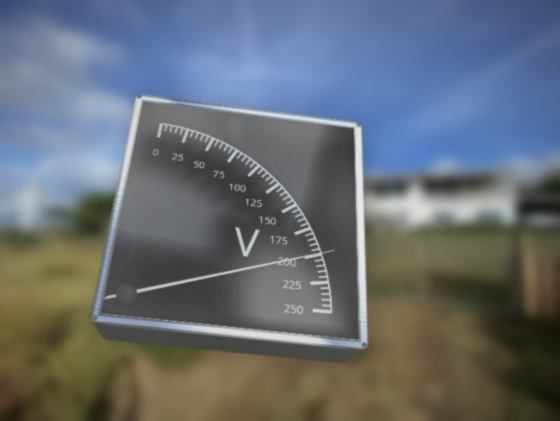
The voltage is 200 V
